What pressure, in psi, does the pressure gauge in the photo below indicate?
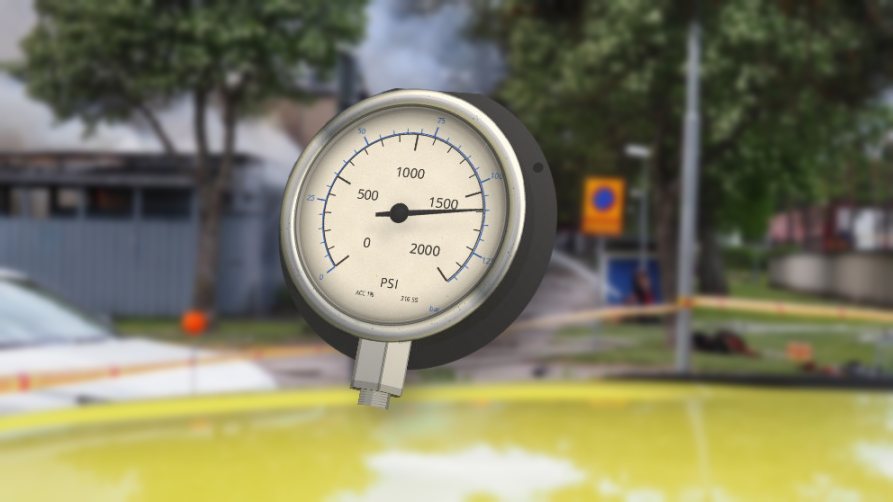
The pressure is 1600 psi
